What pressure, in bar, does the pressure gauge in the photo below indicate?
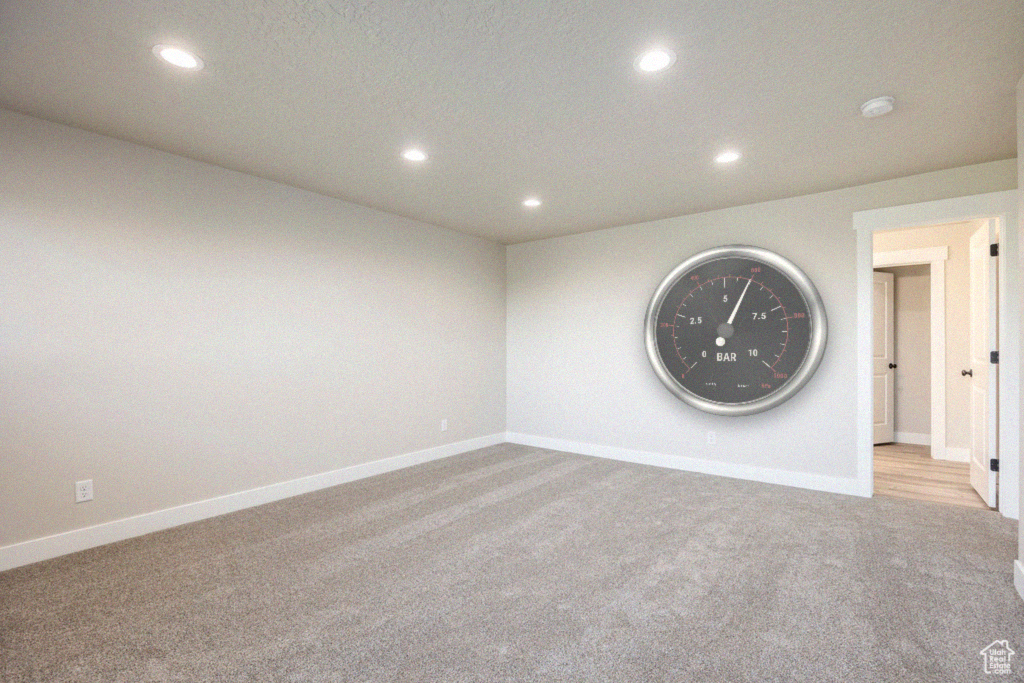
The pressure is 6 bar
